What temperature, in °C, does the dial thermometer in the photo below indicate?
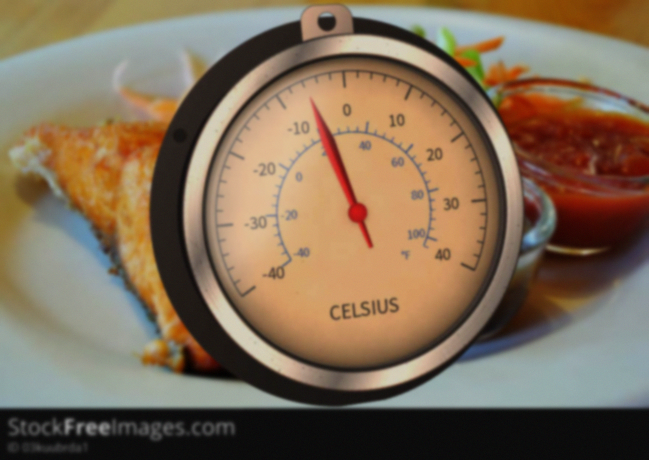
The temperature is -6 °C
